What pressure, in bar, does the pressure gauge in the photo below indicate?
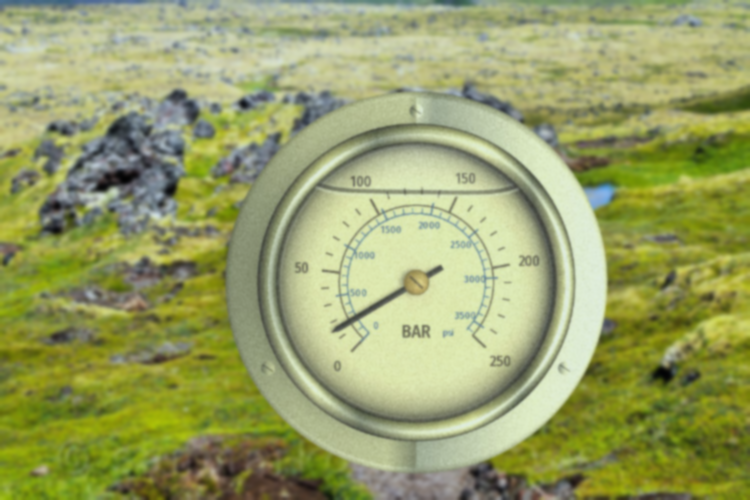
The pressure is 15 bar
